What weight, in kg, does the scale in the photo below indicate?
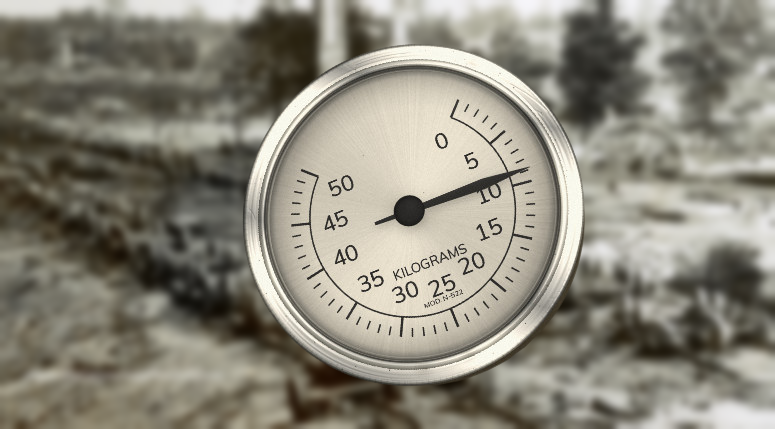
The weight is 9 kg
